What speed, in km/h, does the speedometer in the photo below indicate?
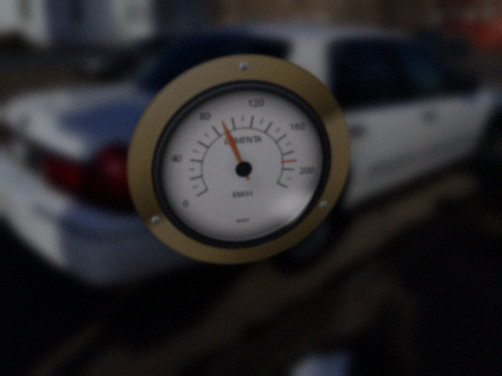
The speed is 90 km/h
